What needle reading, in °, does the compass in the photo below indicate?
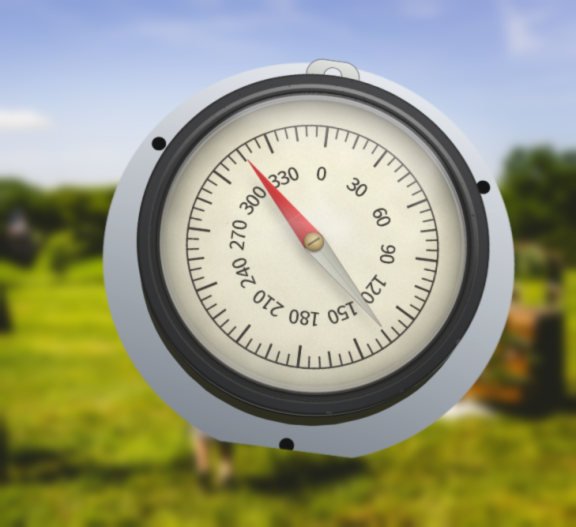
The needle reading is 315 °
